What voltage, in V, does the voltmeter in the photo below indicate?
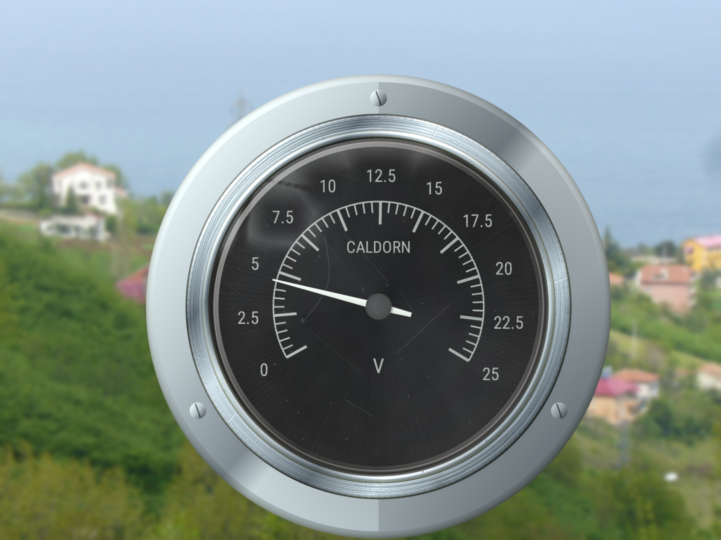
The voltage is 4.5 V
